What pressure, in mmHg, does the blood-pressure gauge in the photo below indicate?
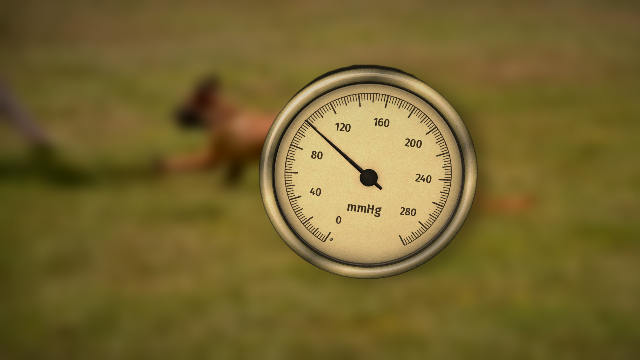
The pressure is 100 mmHg
